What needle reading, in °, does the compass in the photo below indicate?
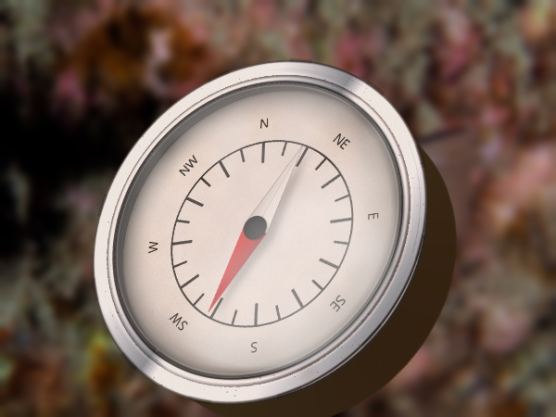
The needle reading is 210 °
